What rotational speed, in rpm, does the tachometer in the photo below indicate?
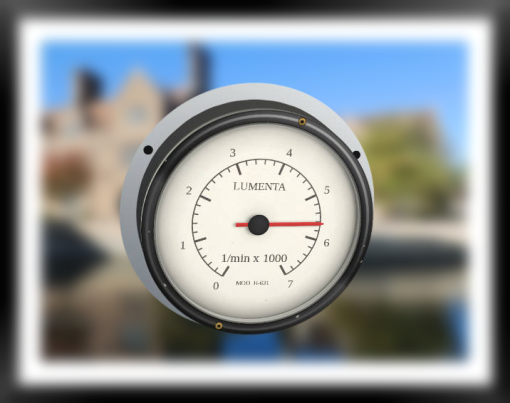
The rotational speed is 5600 rpm
